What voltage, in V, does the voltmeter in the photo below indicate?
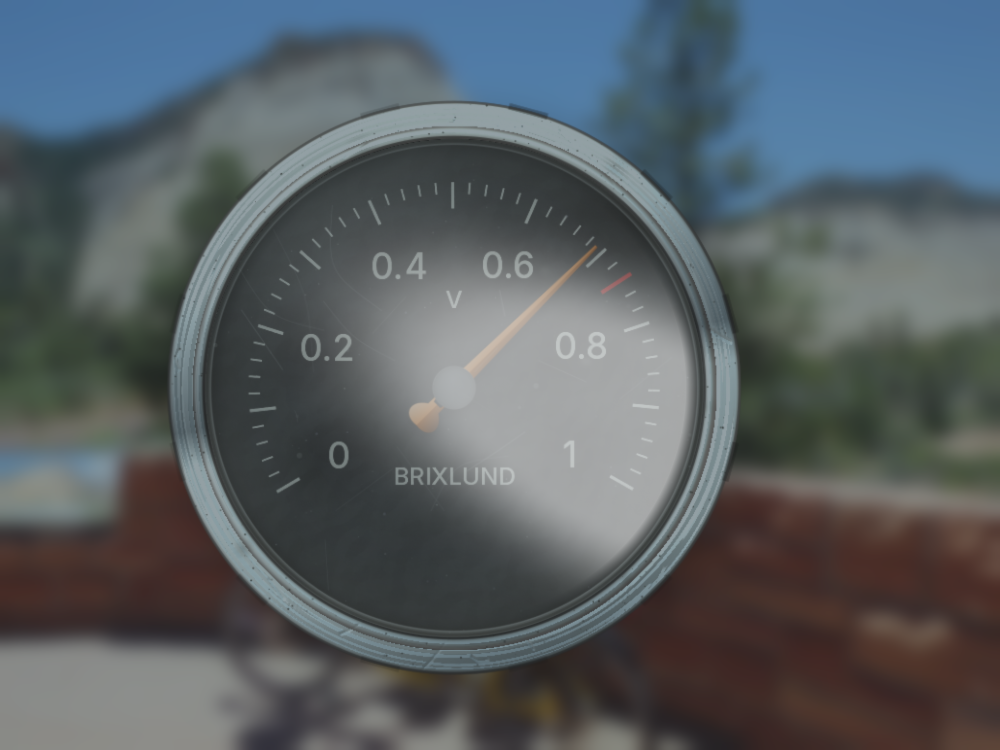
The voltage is 0.69 V
